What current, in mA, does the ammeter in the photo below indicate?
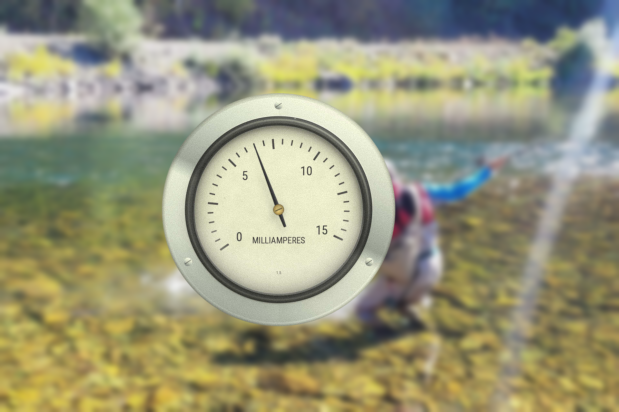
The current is 6.5 mA
